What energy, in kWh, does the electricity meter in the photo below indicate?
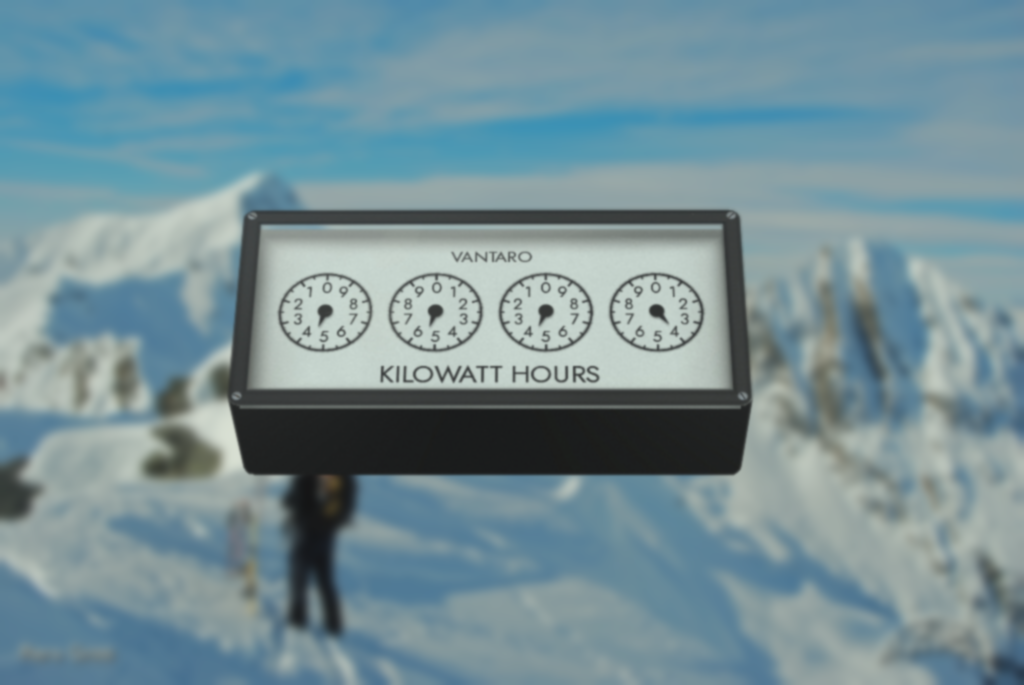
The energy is 4544 kWh
